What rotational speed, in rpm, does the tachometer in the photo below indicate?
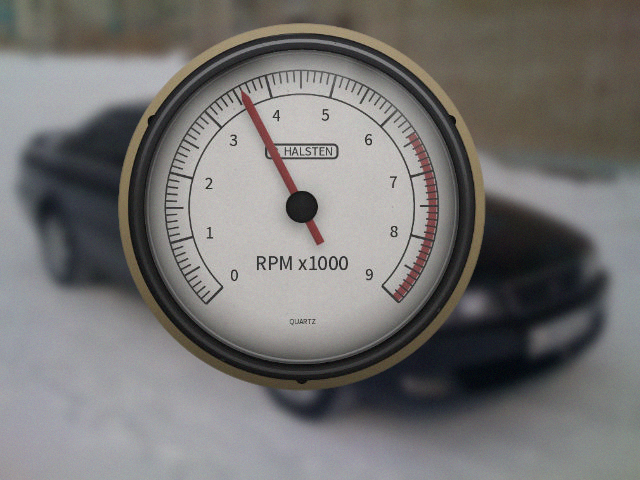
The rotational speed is 3600 rpm
